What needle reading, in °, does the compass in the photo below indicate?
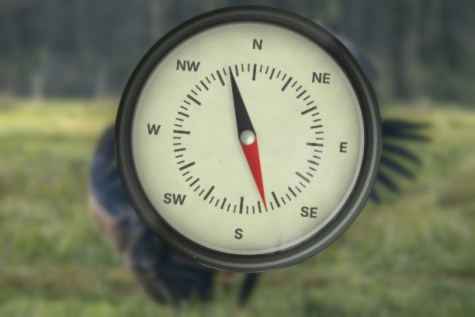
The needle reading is 160 °
